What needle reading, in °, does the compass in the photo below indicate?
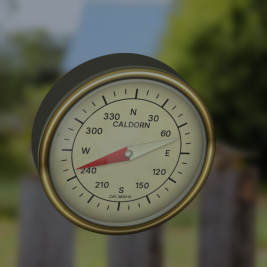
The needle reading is 250 °
